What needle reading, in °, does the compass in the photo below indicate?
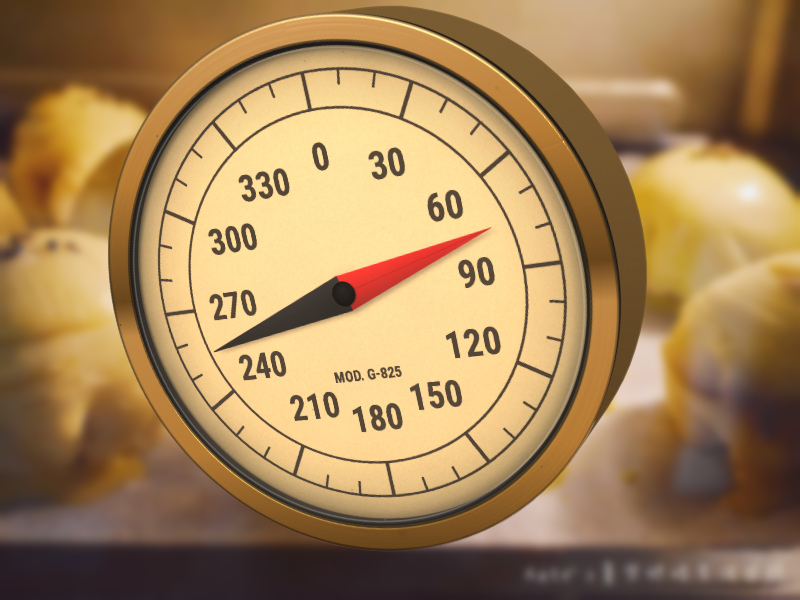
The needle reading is 75 °
